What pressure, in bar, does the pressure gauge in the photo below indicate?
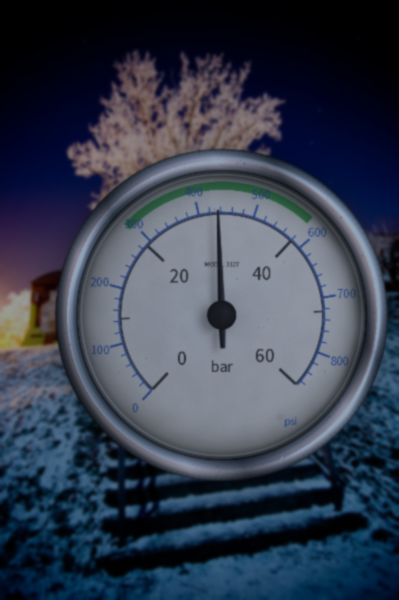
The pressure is 30 bar
